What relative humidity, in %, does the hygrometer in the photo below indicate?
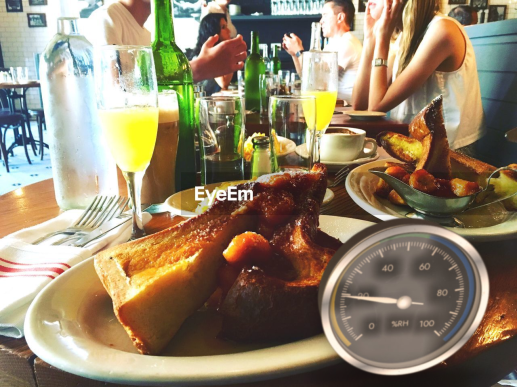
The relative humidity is 20 %
